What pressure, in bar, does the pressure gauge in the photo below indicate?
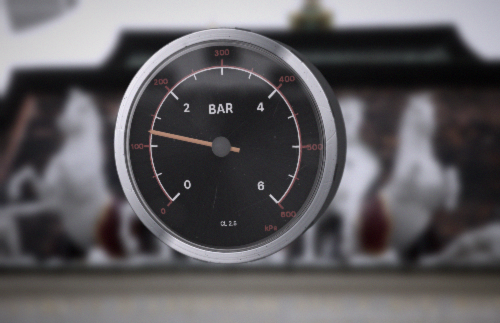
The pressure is 1.25 bar
